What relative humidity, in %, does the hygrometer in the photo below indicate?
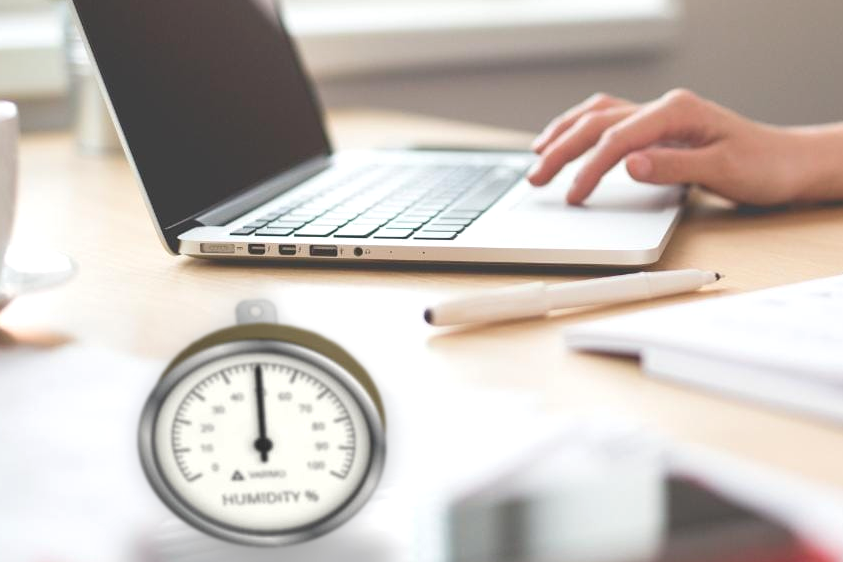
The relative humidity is 50 %
